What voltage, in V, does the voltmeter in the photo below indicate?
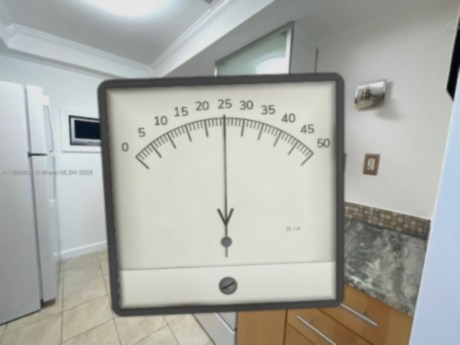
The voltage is 25 V
